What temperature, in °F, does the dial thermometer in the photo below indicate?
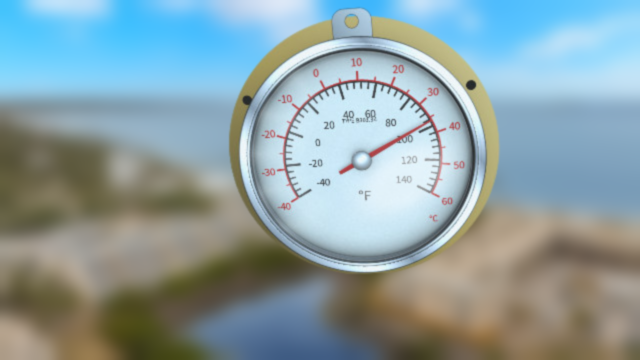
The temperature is 96 °F
